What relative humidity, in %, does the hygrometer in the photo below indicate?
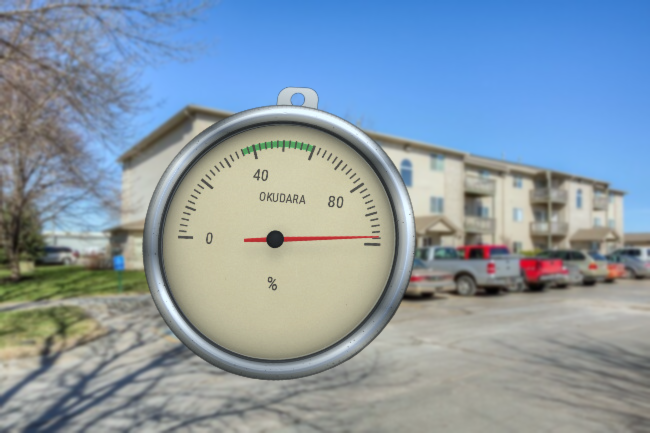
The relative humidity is 98 %
